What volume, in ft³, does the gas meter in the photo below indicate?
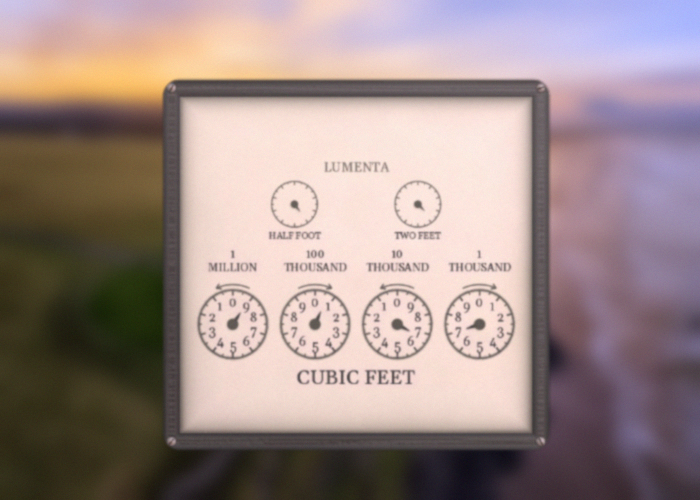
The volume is 906700 ft³
